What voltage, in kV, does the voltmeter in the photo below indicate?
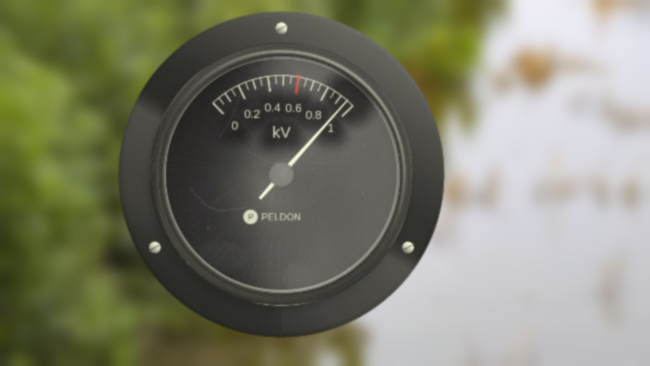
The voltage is 0.95 kV
